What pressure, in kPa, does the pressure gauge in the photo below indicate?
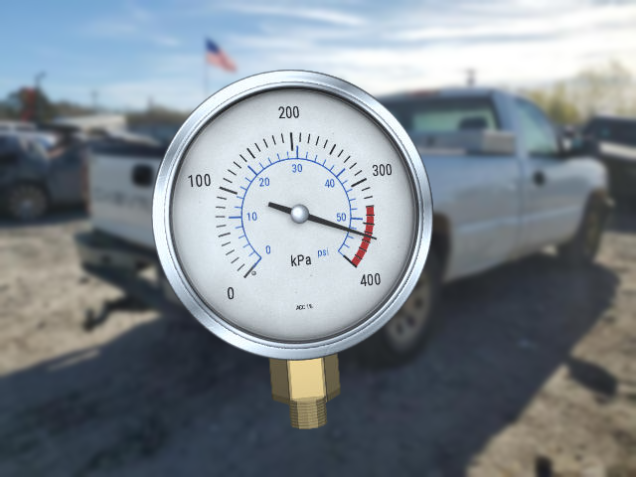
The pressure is 365 kPa
